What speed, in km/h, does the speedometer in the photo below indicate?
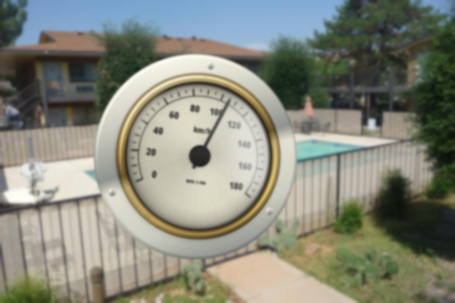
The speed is 105 km/h
